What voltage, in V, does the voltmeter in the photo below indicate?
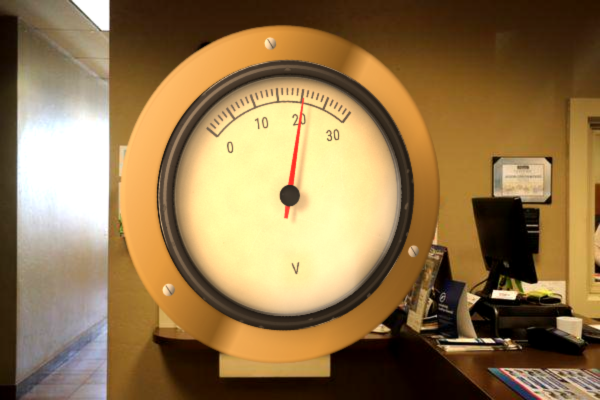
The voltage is 20 V
